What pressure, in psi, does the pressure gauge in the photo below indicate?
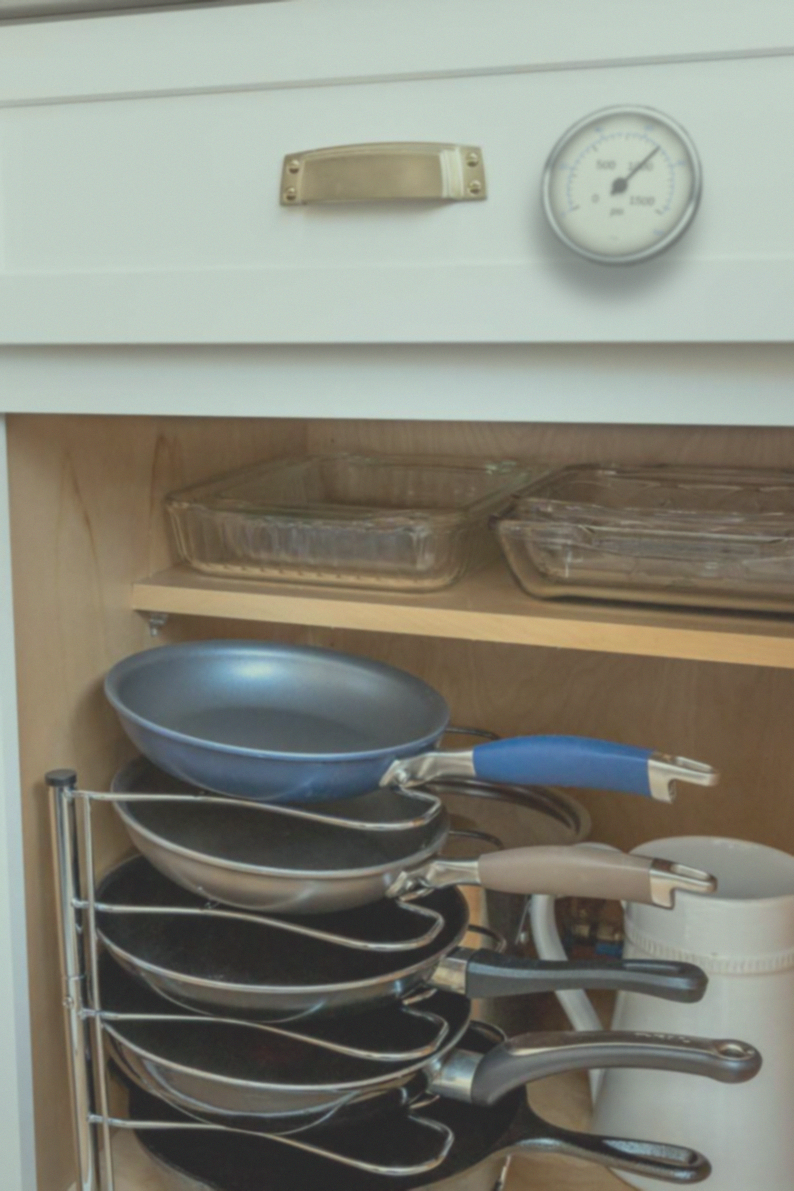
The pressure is 1000 psi
